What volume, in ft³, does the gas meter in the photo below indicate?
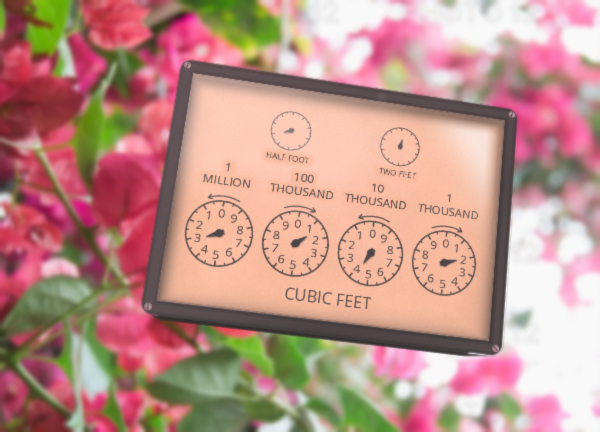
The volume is 314200 ft³
